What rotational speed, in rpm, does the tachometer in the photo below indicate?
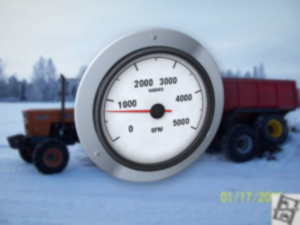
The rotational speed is 750 rpm
